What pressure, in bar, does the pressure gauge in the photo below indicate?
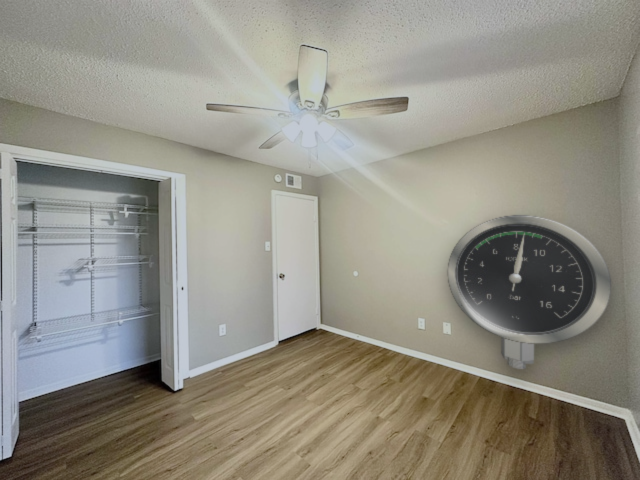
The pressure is 8.5 bar
